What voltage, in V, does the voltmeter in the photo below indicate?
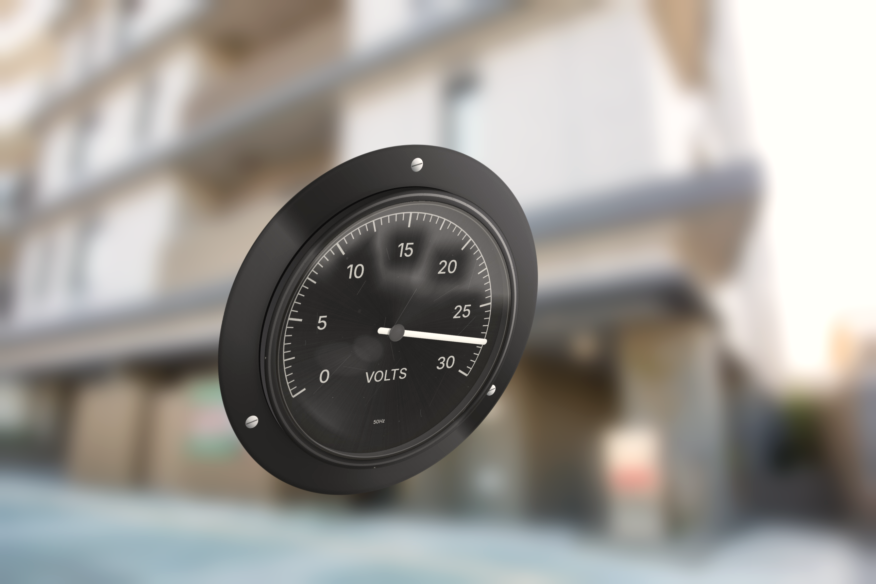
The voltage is 27.5 V
